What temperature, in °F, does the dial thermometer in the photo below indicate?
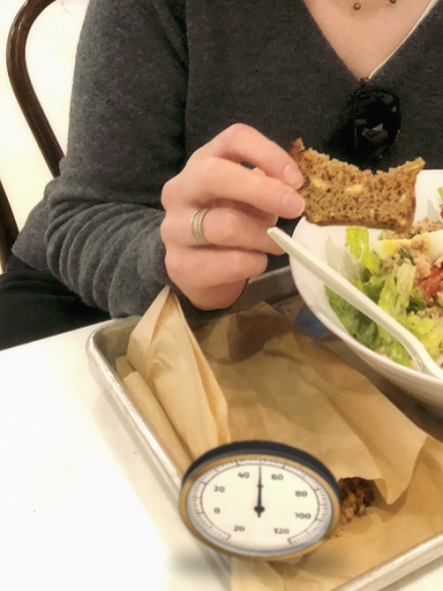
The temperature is 50 °F
